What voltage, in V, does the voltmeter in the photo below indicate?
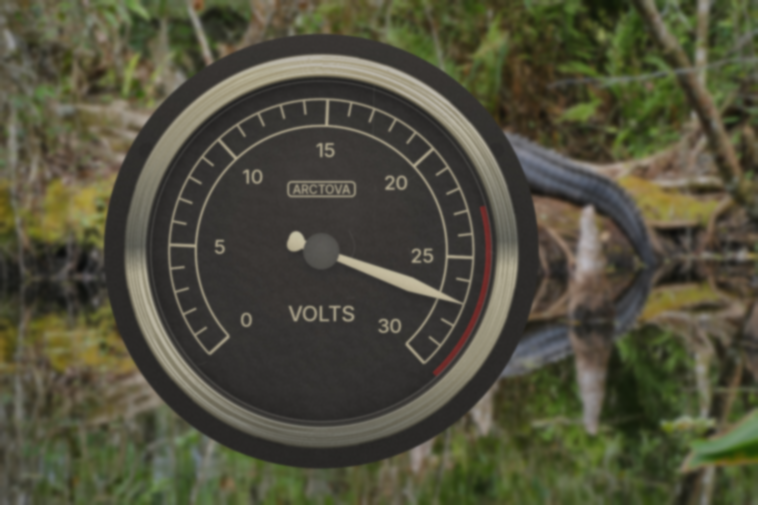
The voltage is 27 V
